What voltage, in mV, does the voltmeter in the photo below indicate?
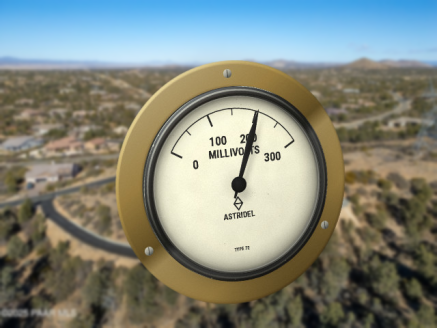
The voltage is 200 mV
